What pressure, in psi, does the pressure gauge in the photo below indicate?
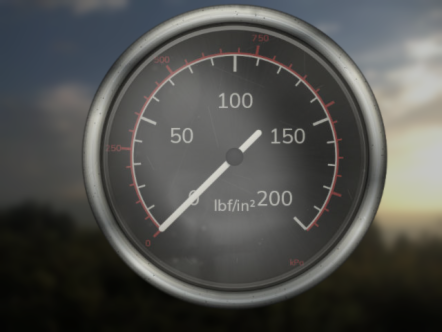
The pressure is 0 psi
